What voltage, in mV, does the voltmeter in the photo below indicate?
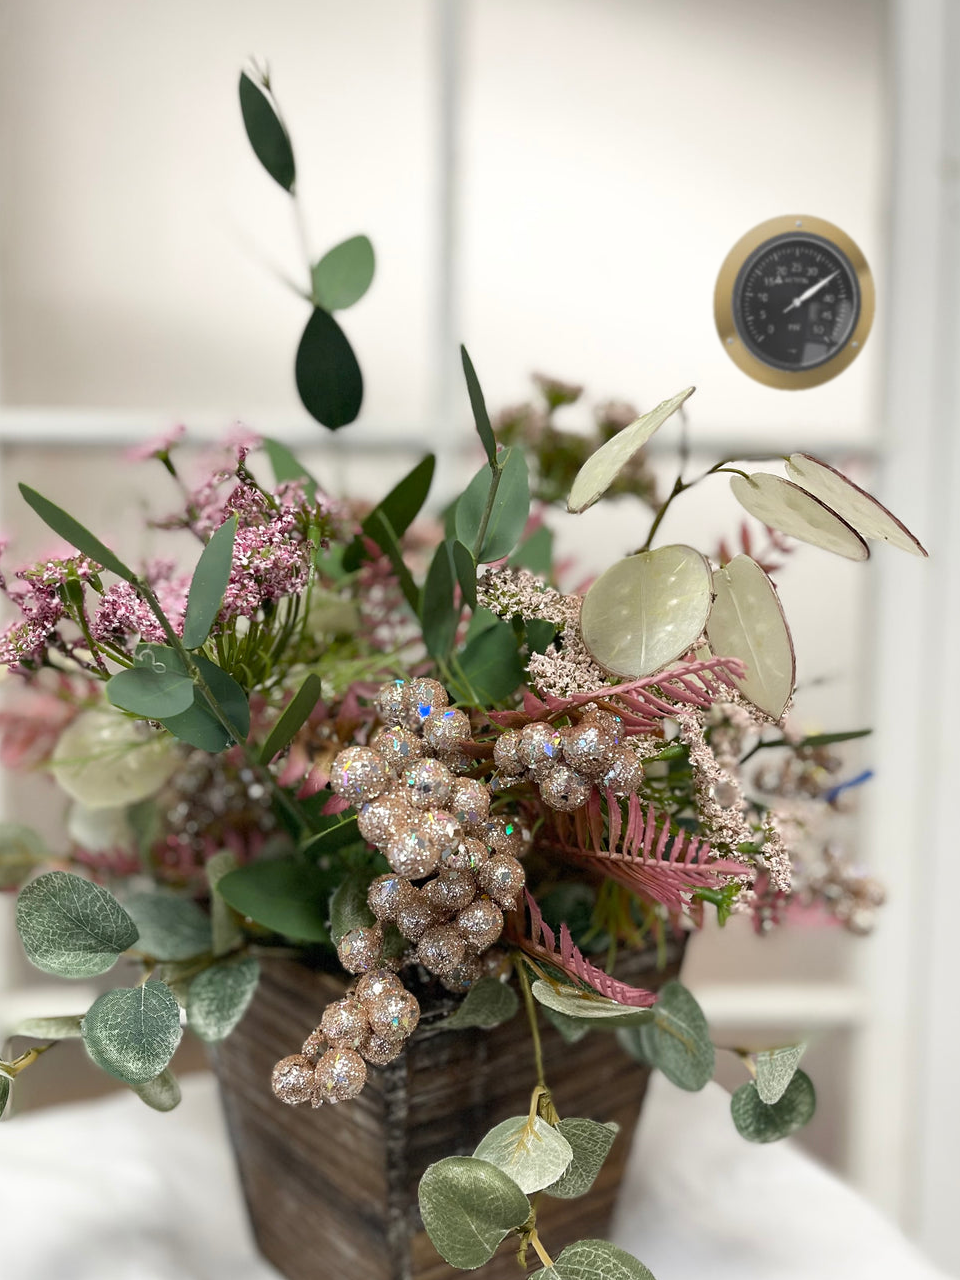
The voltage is 35 mV
